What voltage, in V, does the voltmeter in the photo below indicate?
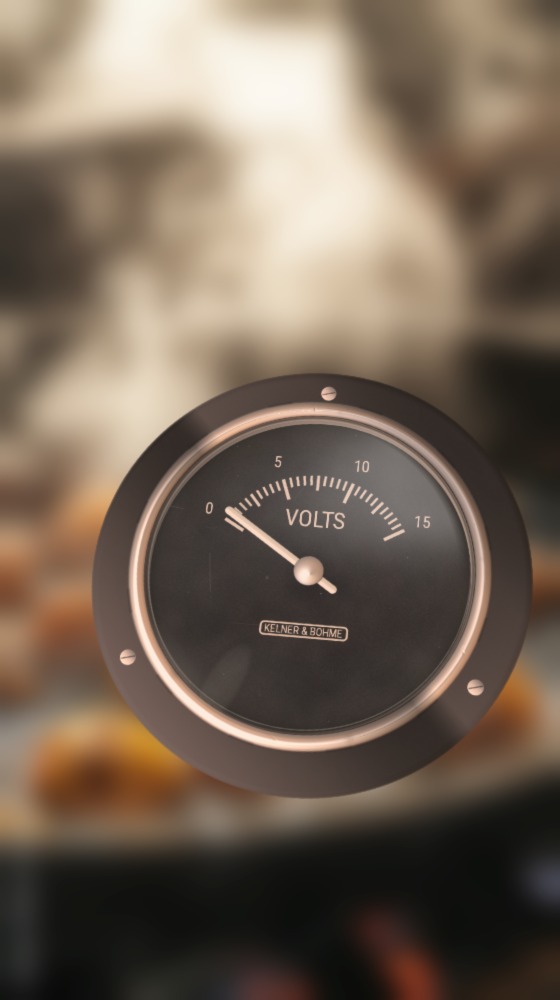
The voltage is 0.5 V
